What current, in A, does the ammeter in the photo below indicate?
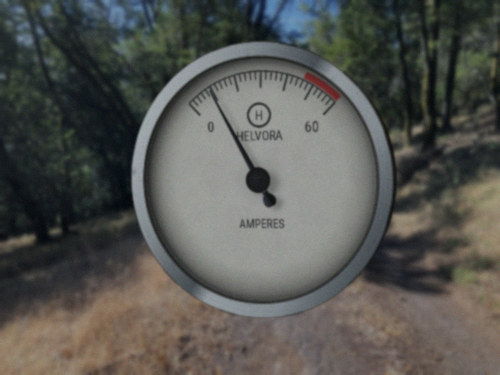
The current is 10 A
